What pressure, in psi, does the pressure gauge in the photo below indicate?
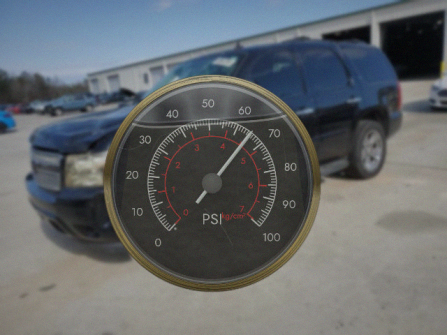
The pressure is 65 psi
